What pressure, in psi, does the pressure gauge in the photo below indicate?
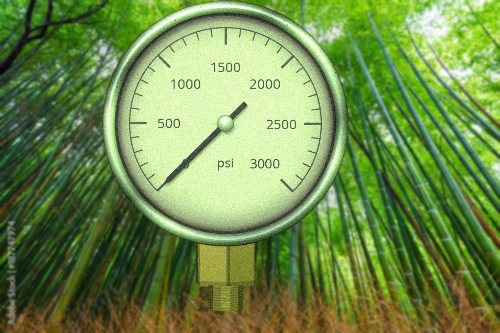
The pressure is 0 psi
